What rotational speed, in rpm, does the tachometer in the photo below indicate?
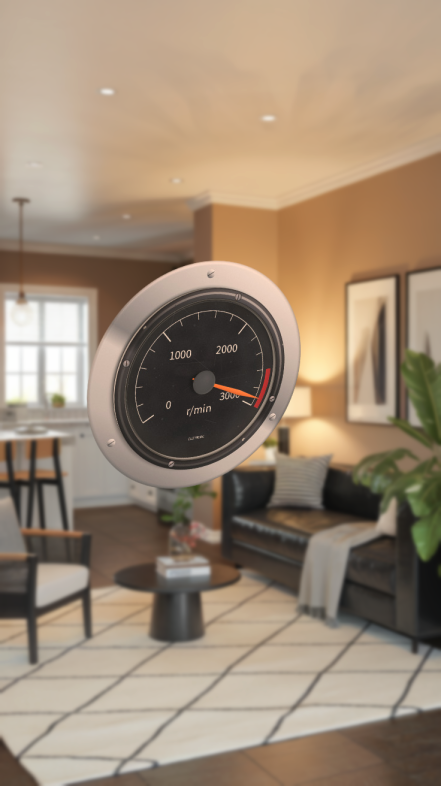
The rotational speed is 2900 rpm
